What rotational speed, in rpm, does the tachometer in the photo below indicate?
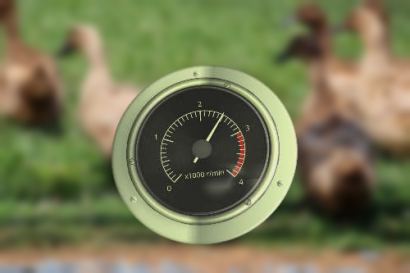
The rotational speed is 2500 rpm
